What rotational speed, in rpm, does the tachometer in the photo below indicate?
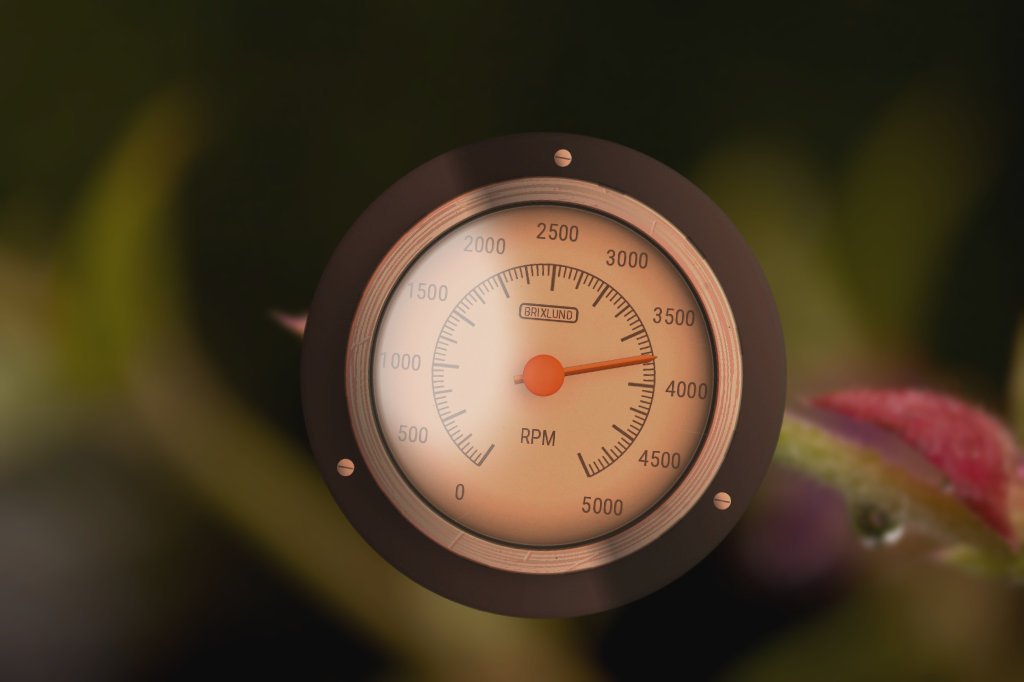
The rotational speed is 3750 rpm
